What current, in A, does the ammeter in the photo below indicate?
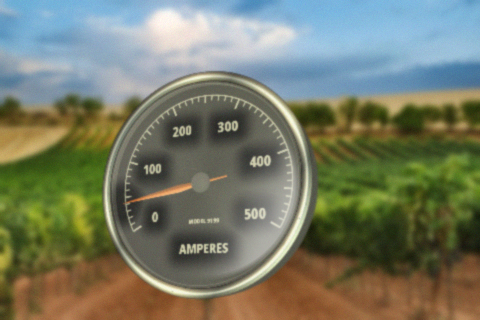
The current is 40 A
